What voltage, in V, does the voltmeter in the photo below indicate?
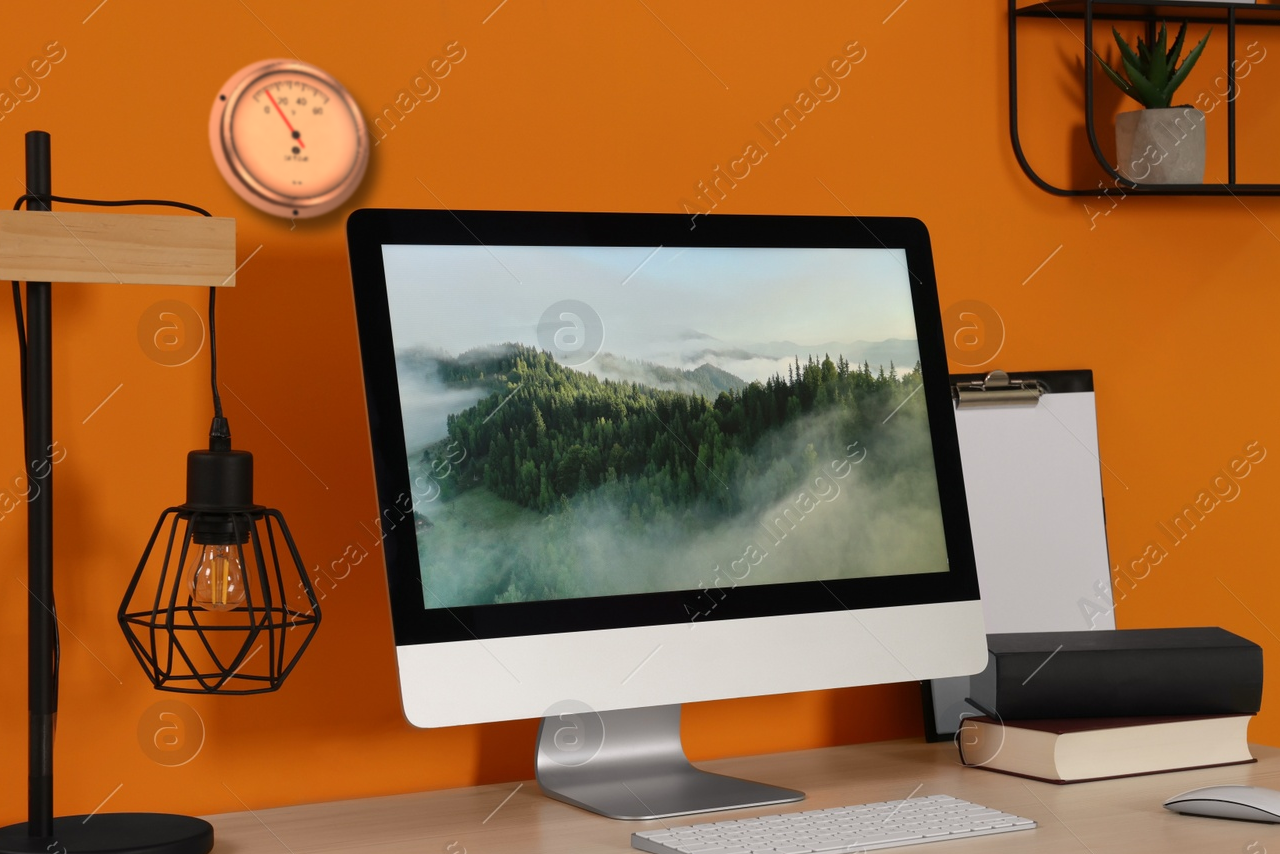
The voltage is 10 V
